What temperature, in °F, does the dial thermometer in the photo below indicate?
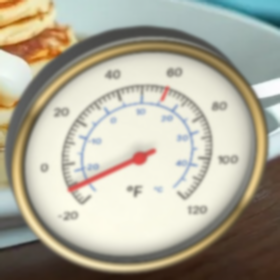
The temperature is -10 °F
